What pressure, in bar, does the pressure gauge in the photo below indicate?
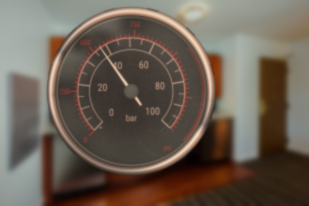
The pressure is 37.5 bar
